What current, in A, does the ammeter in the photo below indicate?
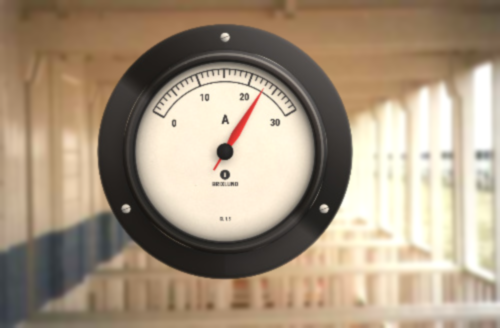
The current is 23 A
